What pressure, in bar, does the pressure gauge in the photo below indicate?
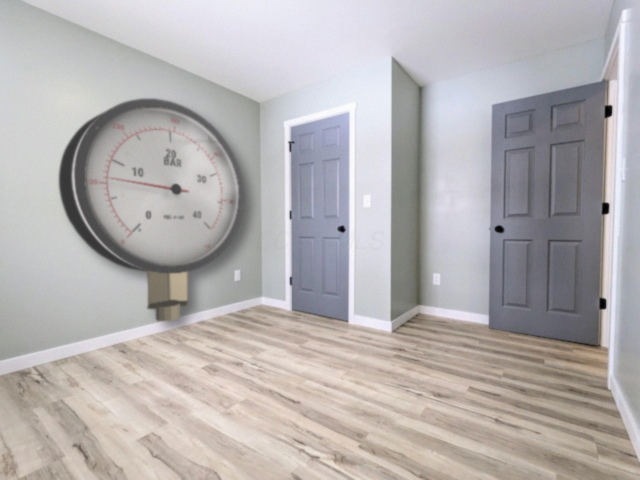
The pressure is 7.5 bar
